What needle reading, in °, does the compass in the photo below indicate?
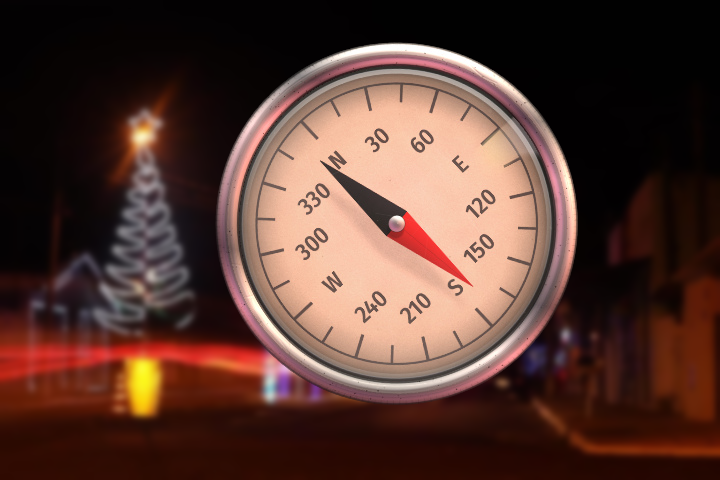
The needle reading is 172.5 °
